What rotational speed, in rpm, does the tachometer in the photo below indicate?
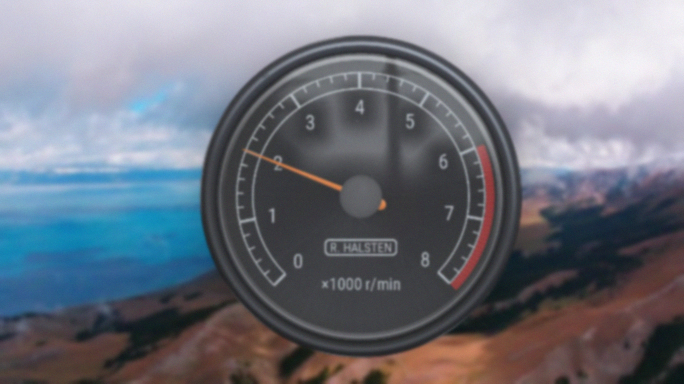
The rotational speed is 2000 rpm
